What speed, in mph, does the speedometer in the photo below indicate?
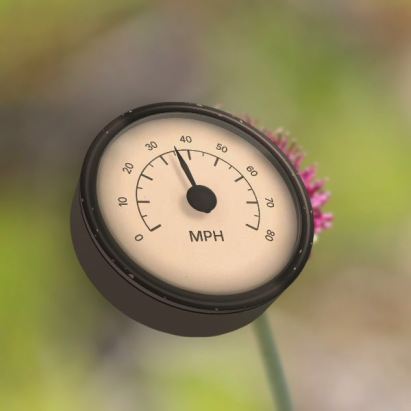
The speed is 35 mph
